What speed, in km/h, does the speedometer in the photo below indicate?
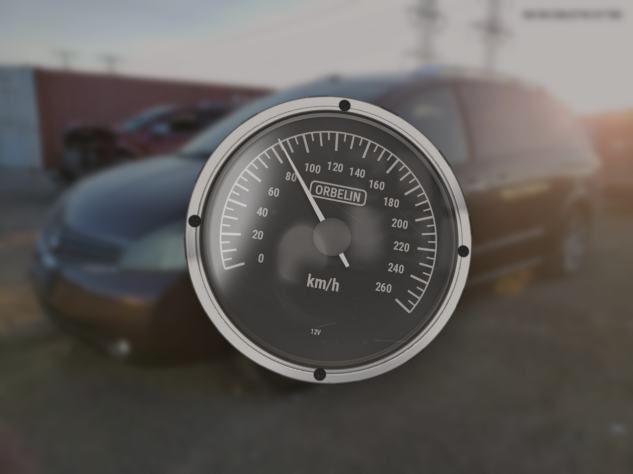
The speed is 85 km/h
